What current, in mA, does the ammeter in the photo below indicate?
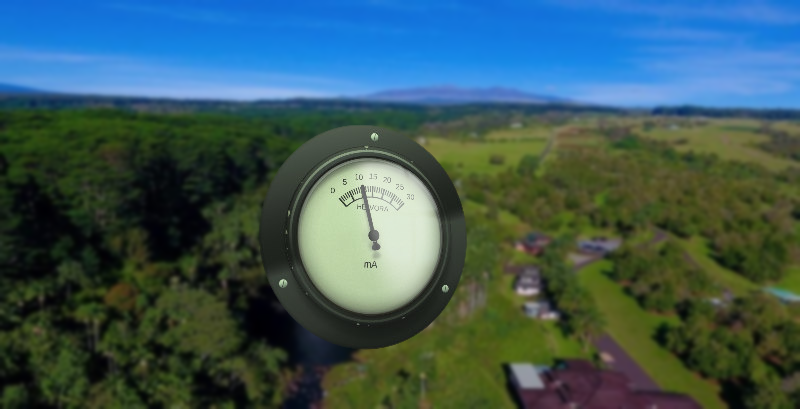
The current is 10 mA
